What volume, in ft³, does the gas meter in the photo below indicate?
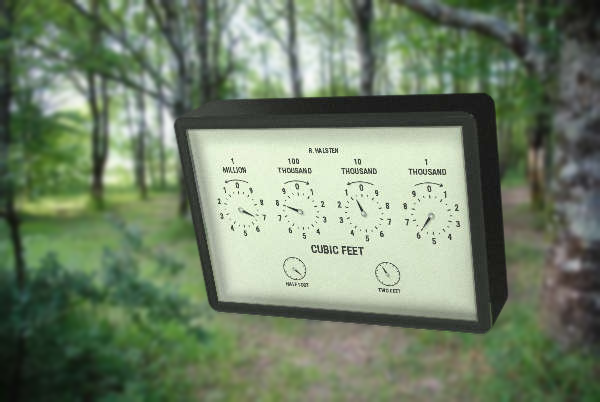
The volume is 680600 ft³
